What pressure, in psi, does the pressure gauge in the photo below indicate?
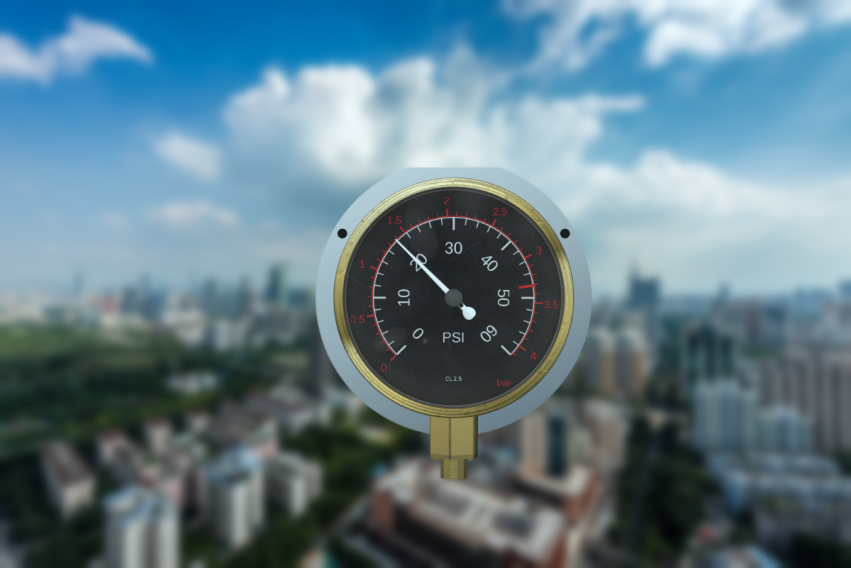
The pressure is 20 psi
